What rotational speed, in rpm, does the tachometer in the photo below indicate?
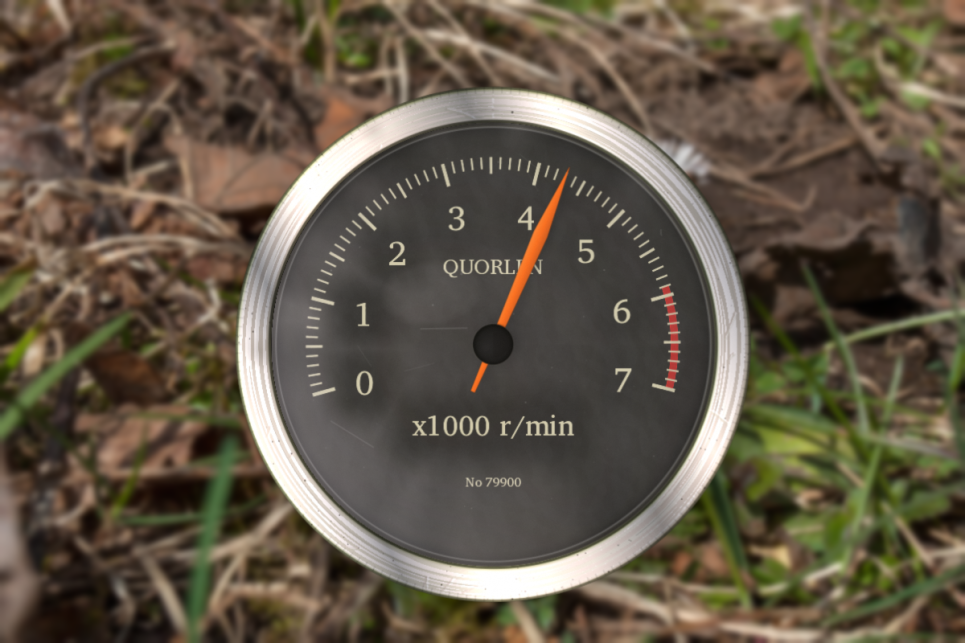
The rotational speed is 4300 rpm
